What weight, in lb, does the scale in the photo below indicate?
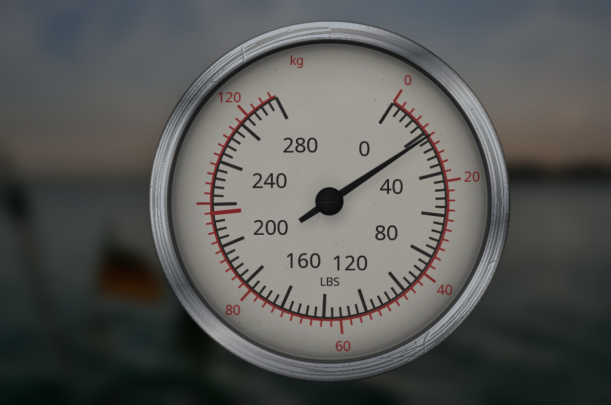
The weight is 22 lb
